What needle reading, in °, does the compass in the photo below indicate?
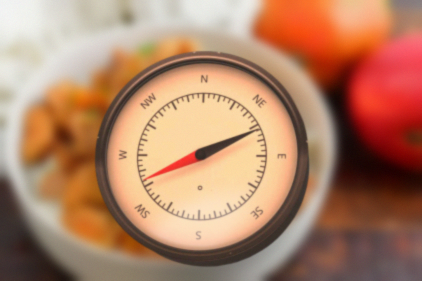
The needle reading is 245 °
